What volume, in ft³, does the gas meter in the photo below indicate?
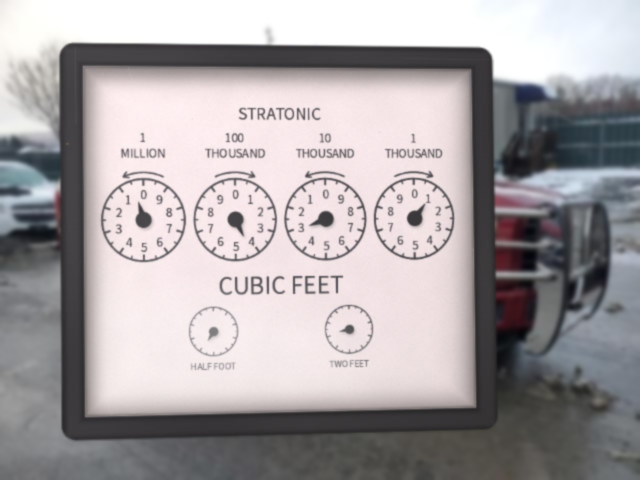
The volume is 43100 ft³
